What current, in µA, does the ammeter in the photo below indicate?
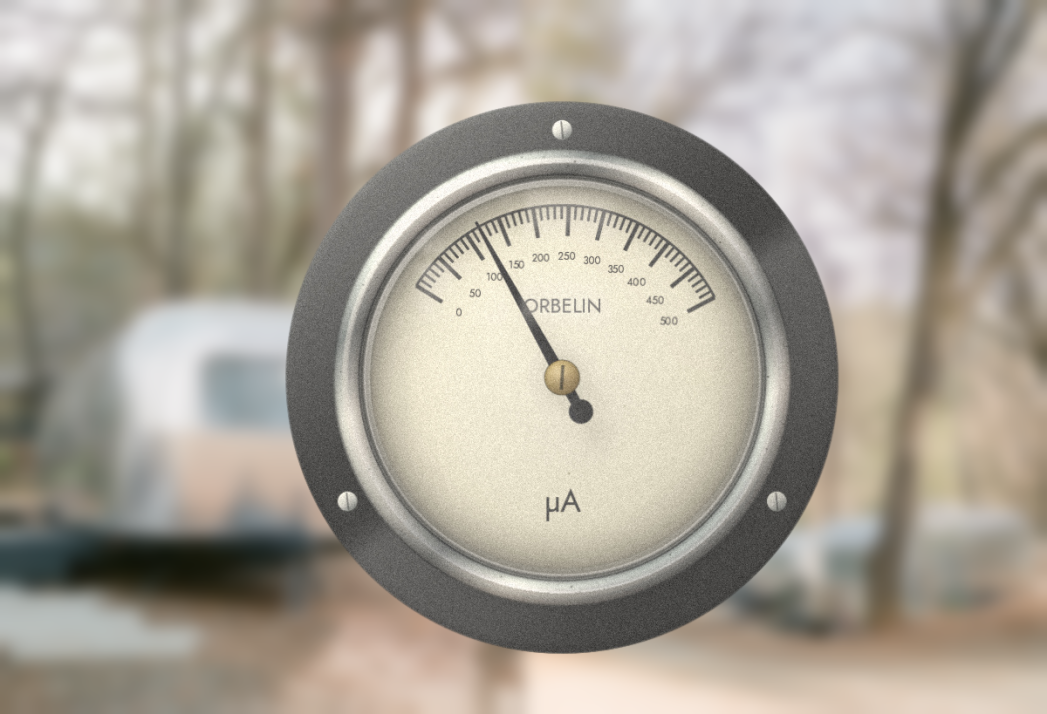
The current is 120 µA
